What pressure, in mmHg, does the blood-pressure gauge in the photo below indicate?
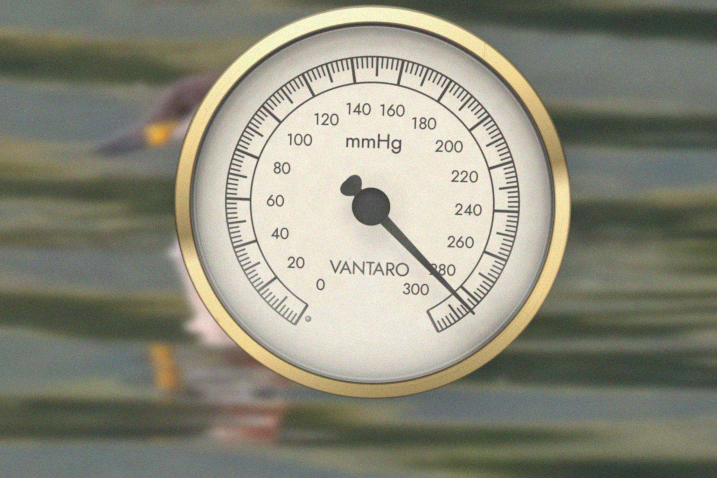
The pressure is 284 mmHg
